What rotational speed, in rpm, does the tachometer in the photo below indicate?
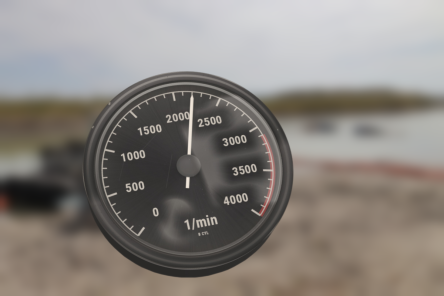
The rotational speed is 2200 rpm
